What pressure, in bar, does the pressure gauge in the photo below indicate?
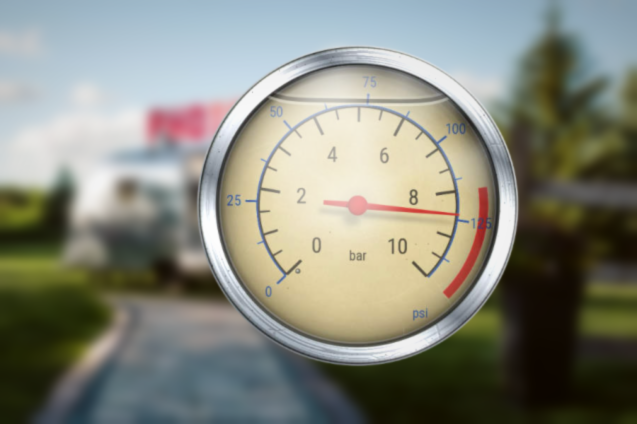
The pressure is 8.5 bar
